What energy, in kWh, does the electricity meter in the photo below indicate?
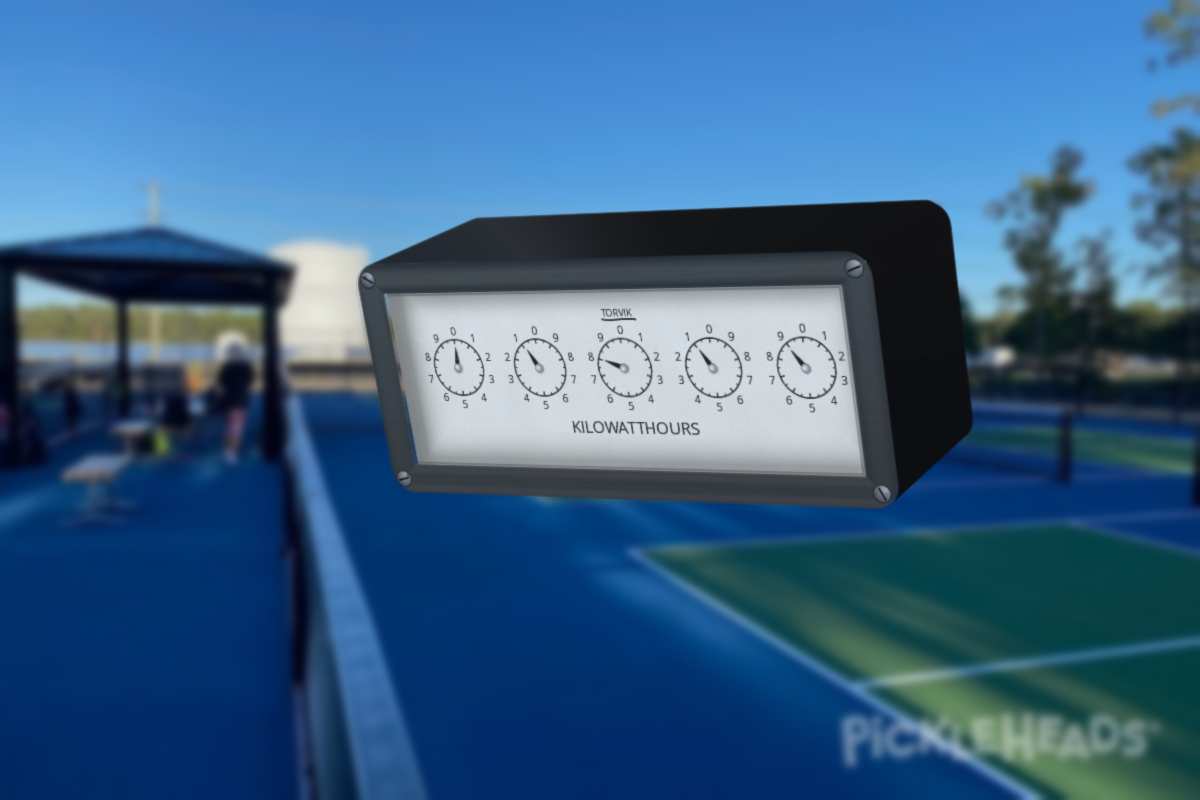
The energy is 809 kWh
